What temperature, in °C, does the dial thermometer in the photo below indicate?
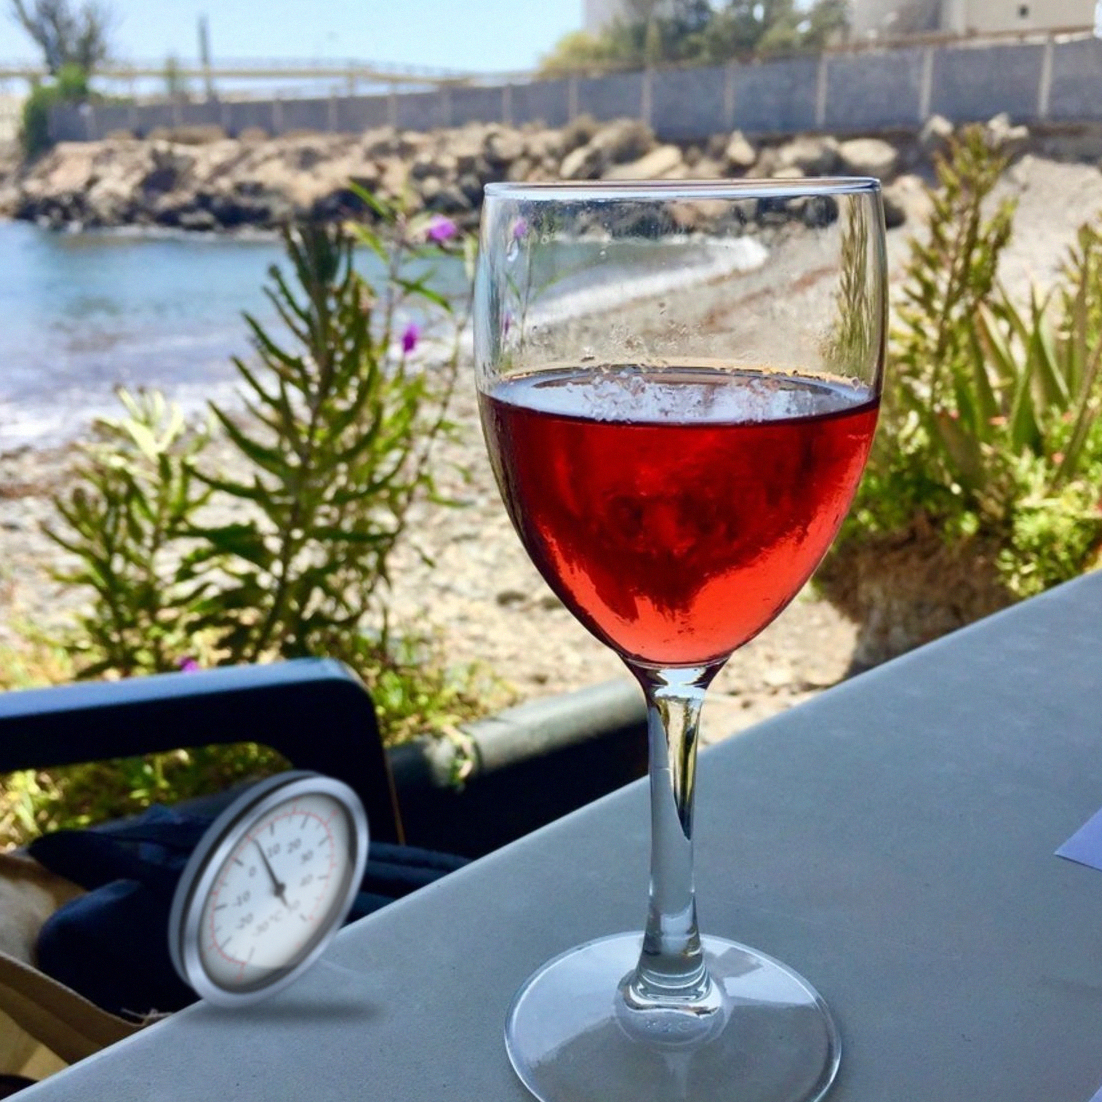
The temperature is 5 °C
